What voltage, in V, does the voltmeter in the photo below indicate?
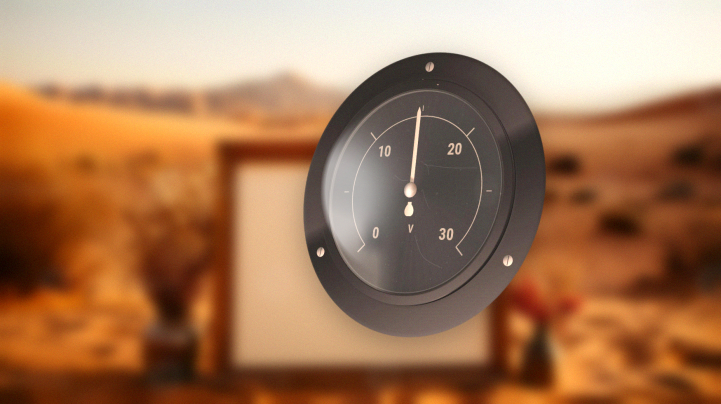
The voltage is 15 V
